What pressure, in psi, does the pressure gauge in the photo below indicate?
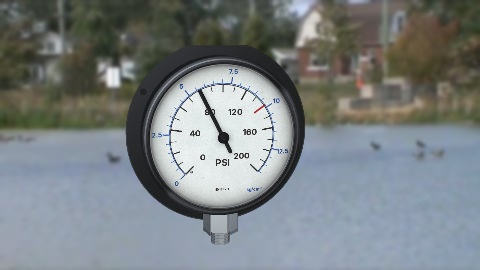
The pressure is 80 psi
